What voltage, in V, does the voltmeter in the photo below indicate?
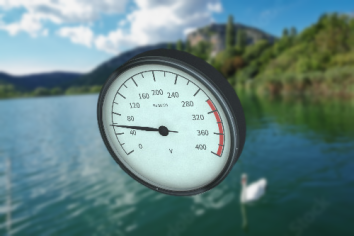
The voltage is 60 V
